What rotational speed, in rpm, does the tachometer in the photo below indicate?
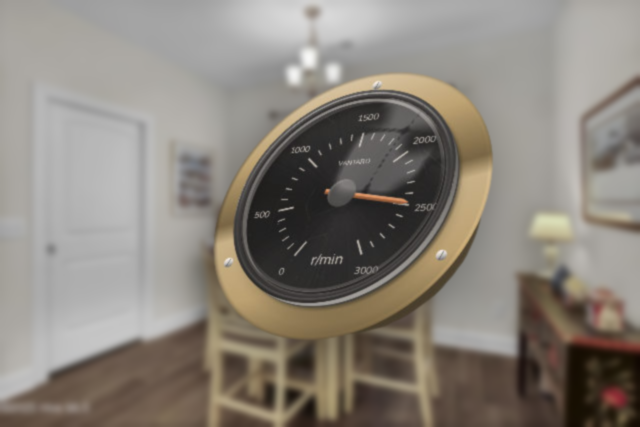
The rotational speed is 2500 rpm
